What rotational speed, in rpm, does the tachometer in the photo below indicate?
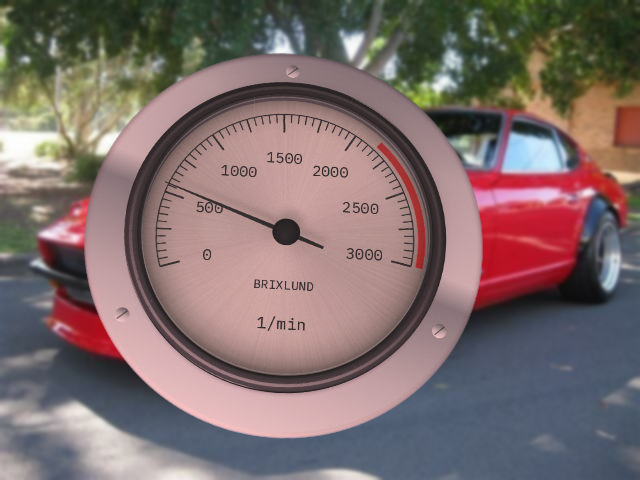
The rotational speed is 550 rpm
